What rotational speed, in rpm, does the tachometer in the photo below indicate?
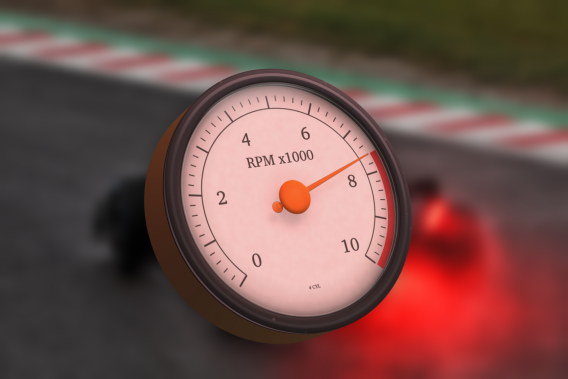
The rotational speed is 7600 rpm
